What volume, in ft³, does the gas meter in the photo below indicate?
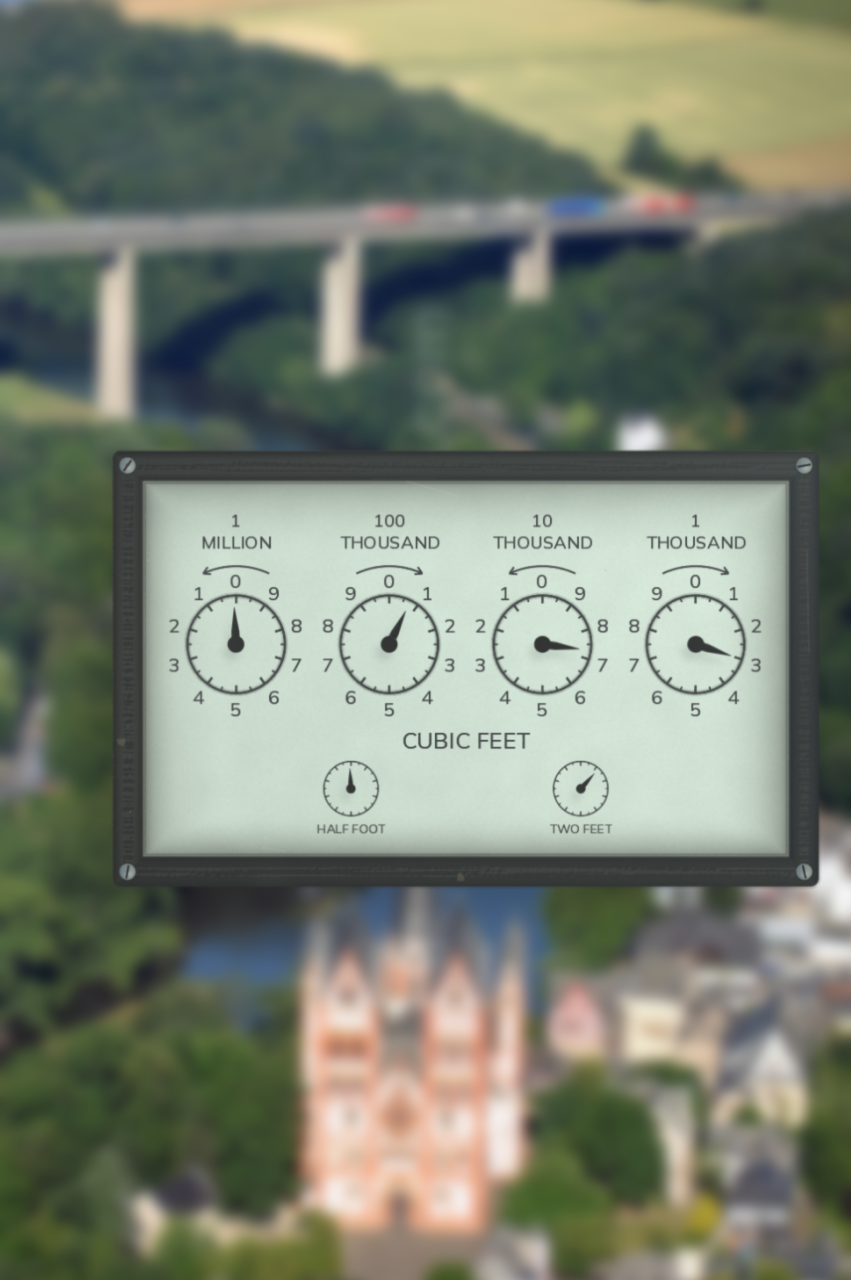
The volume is 7300 ft³
